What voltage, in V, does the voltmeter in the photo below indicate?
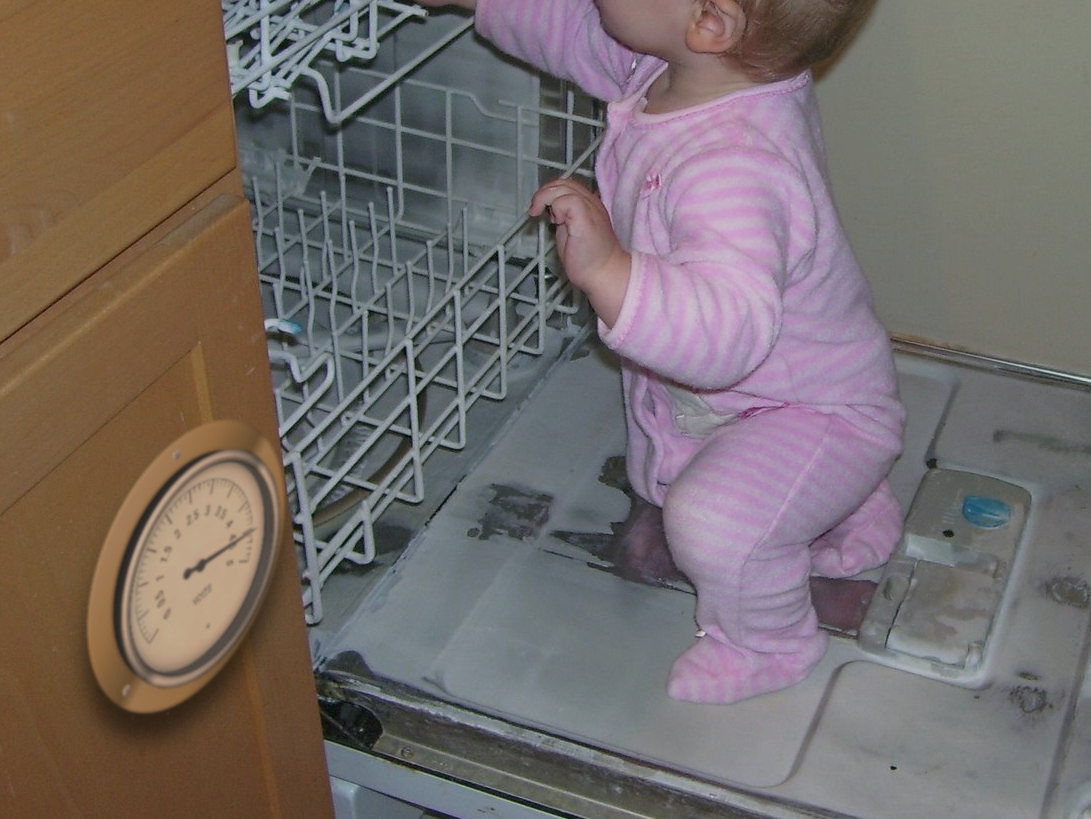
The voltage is 4.5 V
